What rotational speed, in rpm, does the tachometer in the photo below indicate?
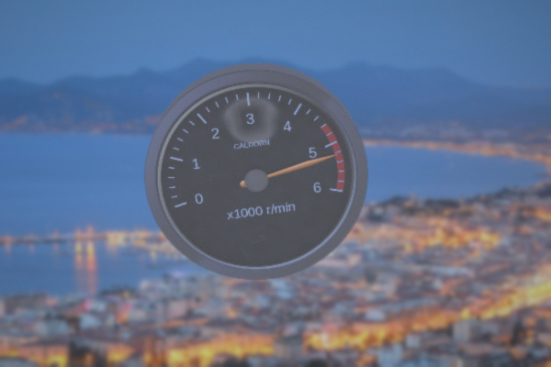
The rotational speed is 5200 rpm
